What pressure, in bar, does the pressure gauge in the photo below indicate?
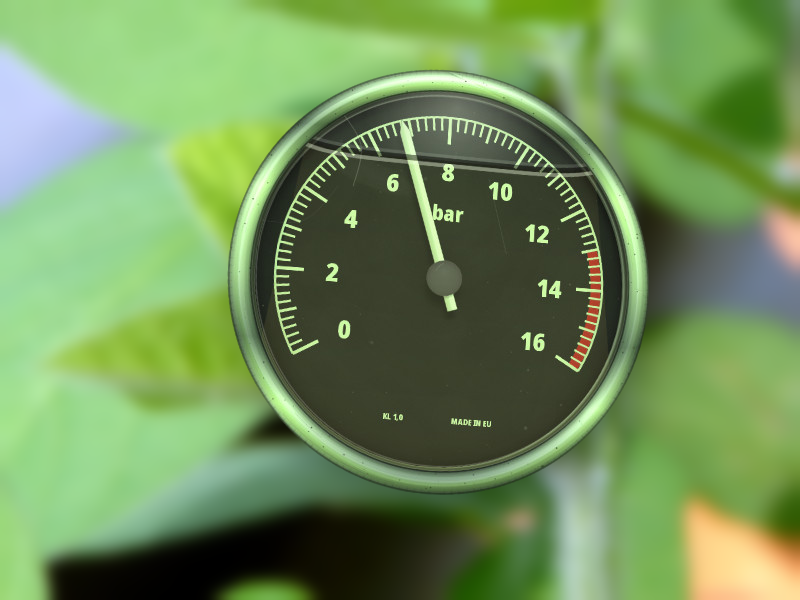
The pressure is 6.8 bar
